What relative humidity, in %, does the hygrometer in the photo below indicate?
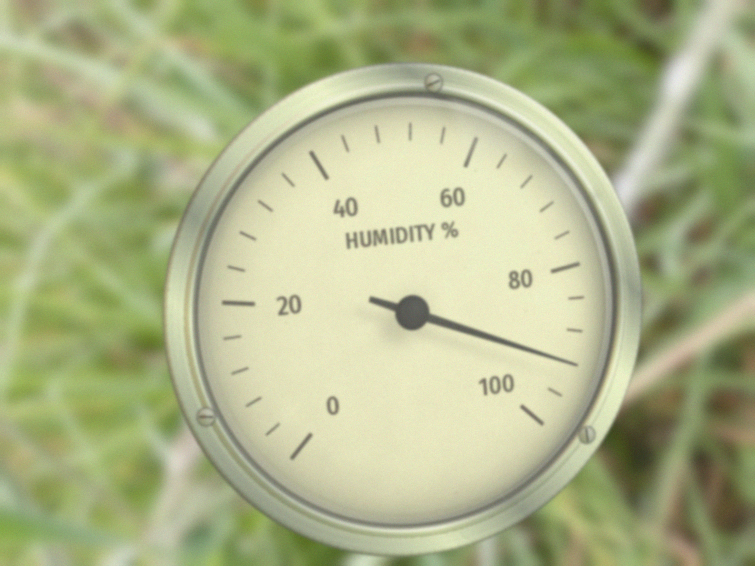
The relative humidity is 92 %
